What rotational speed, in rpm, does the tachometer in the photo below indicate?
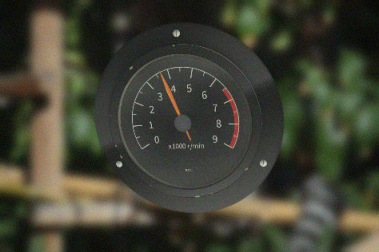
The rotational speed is 3750 rpm
